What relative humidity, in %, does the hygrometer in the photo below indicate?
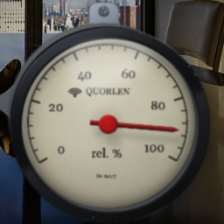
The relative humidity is 90 %
